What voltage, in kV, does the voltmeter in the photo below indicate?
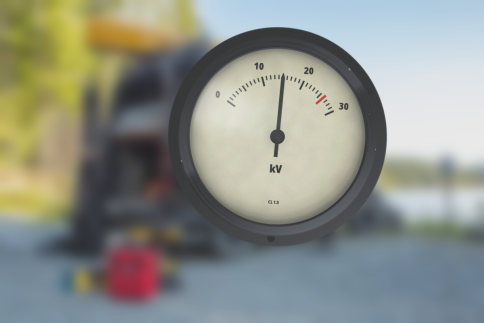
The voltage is 15 kV
